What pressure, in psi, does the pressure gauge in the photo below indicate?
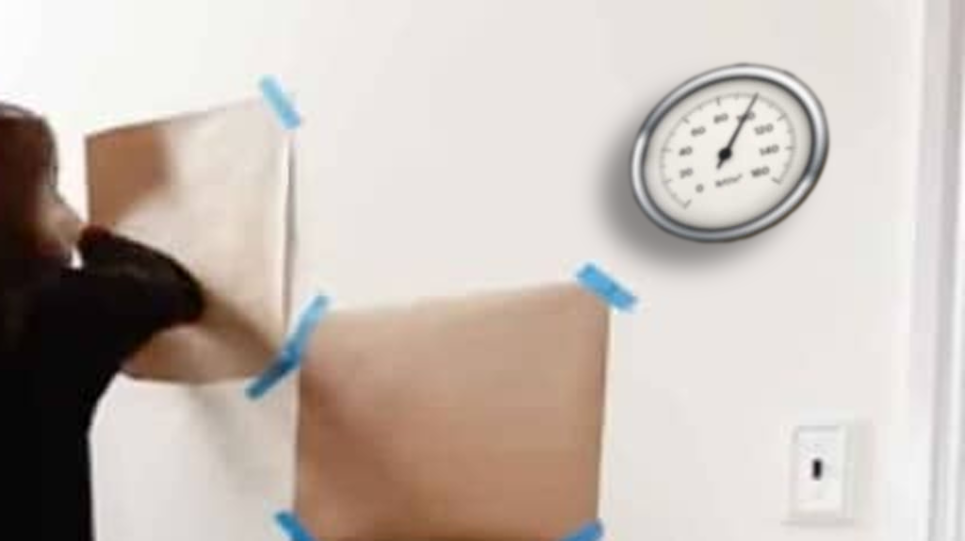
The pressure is 100 psi
